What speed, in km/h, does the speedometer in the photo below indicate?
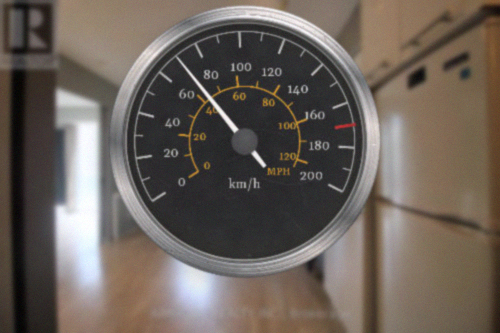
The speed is 70 km/h
